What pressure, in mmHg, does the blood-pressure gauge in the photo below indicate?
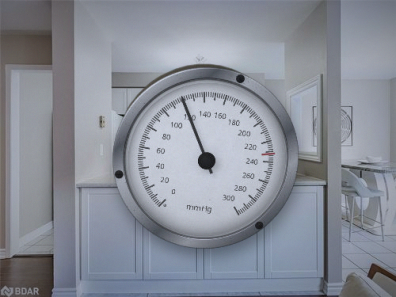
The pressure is 120 mmHg
